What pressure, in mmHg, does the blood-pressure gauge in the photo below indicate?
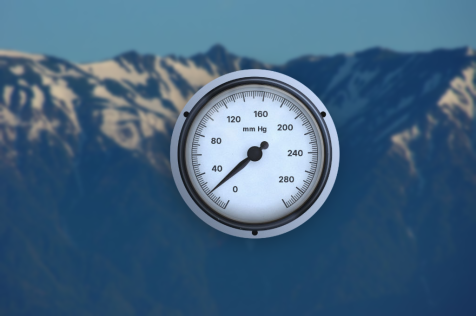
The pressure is 20 mmHg
